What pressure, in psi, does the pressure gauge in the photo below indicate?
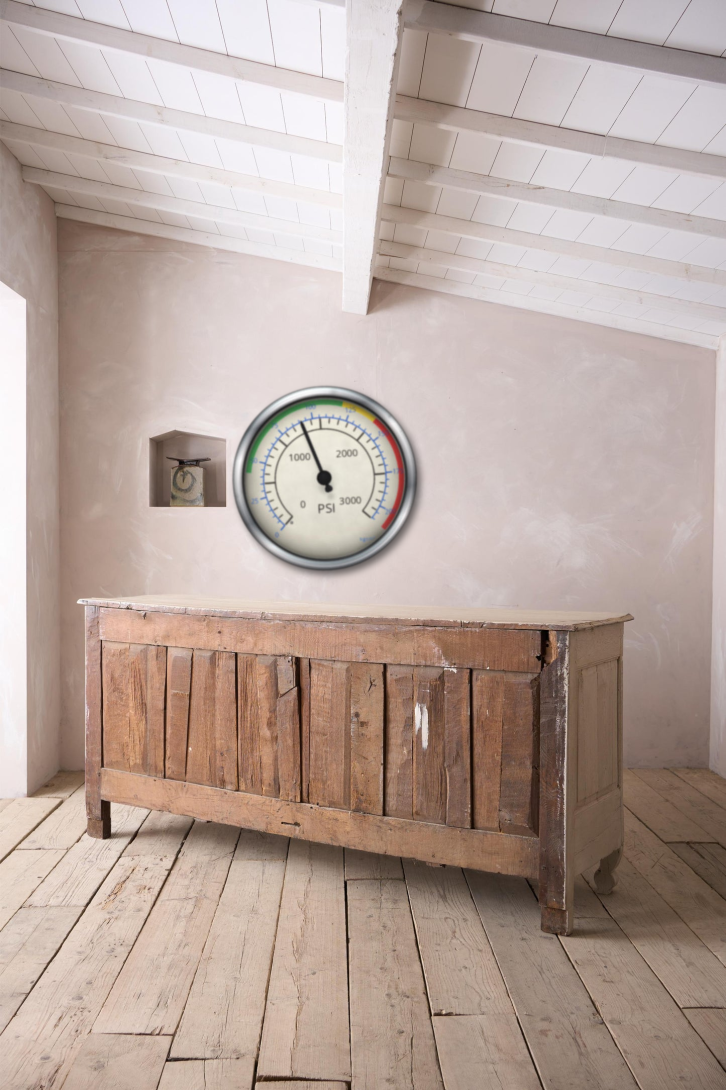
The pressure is 1300 psi
